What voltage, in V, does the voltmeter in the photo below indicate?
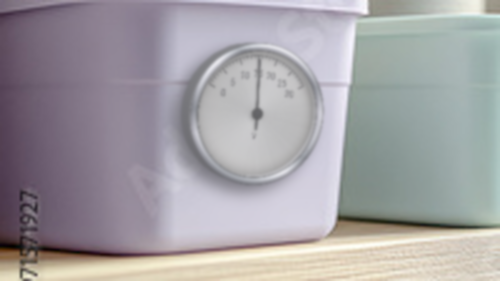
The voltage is 15 V
